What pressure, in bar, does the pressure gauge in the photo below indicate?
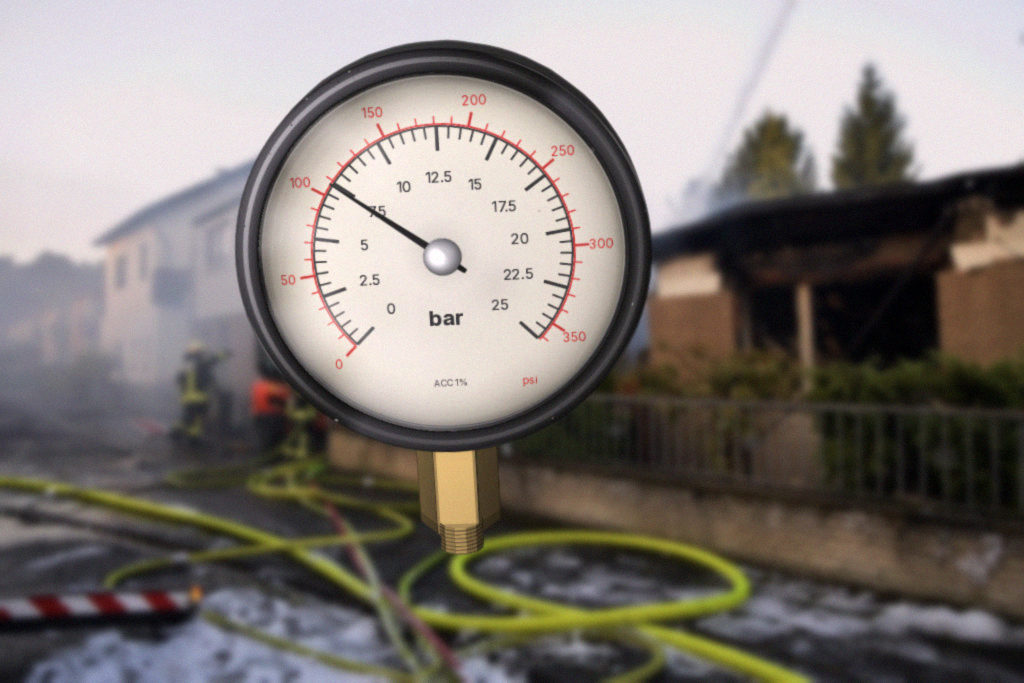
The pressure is 7.5 bar
